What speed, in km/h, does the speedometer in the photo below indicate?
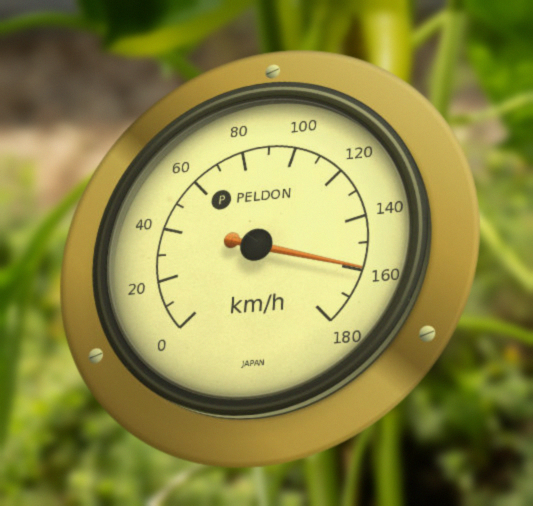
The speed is 160 km/h
